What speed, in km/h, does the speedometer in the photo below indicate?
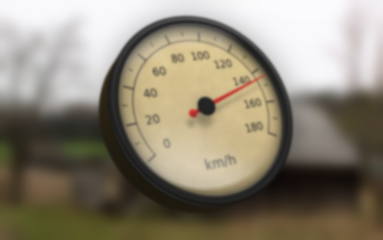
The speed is 145 km/h
